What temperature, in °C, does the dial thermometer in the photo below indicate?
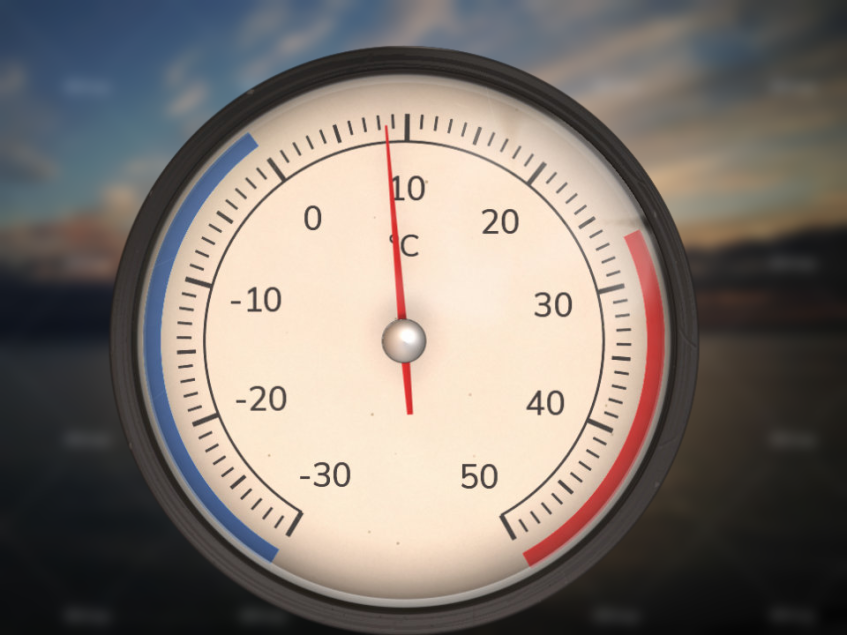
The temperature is 8.5 °C
